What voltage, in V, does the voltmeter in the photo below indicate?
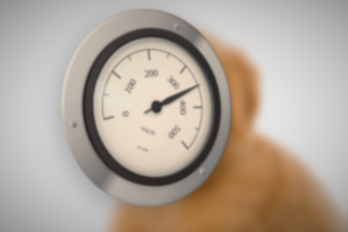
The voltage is 350 V
